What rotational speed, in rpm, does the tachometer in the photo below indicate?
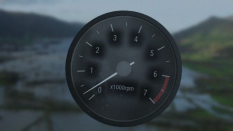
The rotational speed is 250 rpm
